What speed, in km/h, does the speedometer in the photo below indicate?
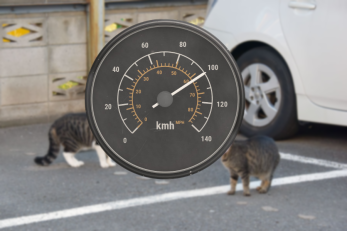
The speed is 100 km/h
